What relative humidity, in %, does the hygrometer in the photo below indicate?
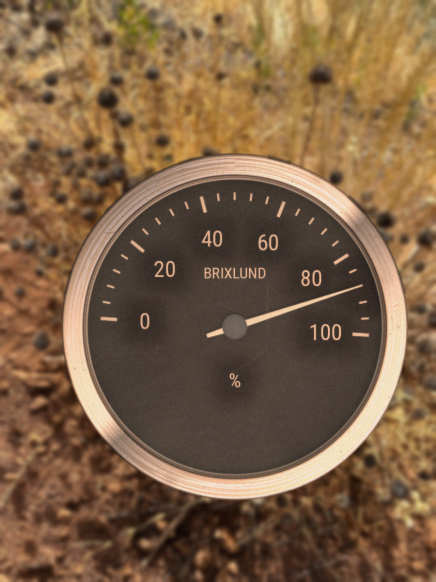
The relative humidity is 88 %
